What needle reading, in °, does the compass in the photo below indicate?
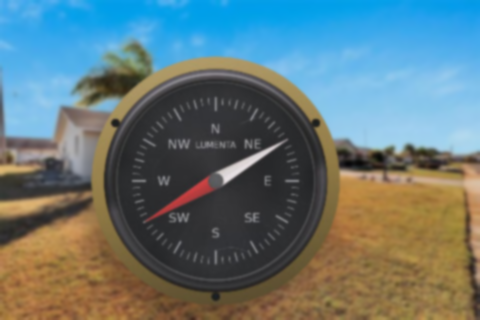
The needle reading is 240 °
